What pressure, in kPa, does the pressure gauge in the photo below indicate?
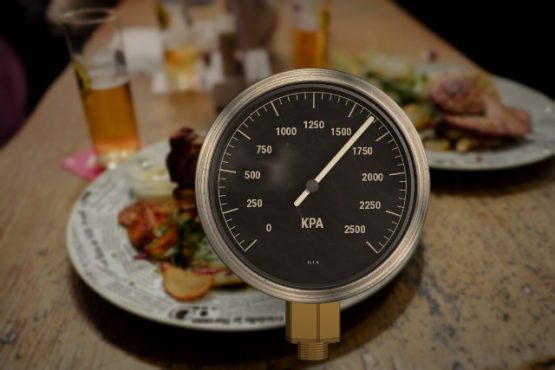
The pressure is 1625 kPa
